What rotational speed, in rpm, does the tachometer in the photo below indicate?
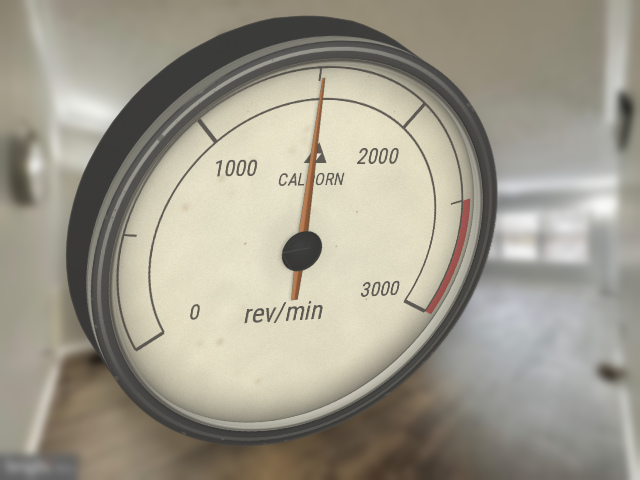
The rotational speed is 1500 rpm
